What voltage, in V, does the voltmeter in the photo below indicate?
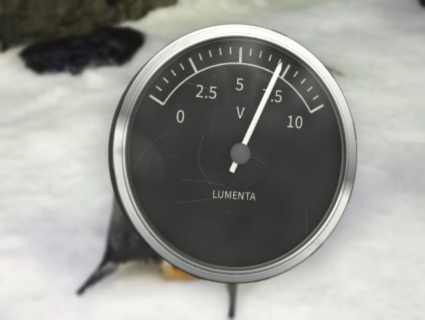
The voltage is 7 V
